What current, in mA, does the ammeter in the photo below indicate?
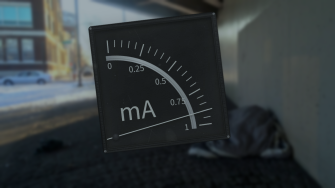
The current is 0.9 mA
